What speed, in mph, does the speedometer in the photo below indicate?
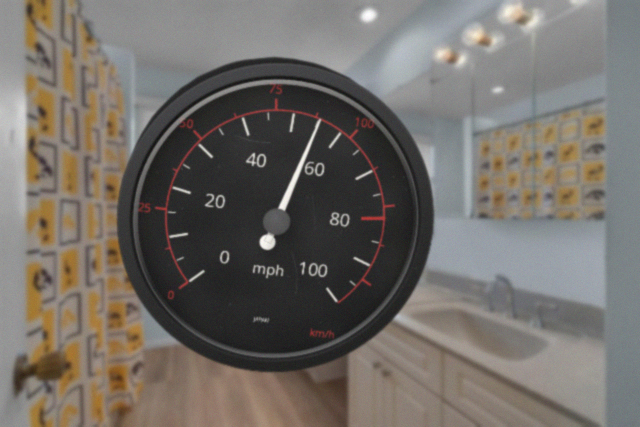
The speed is 55 mph
